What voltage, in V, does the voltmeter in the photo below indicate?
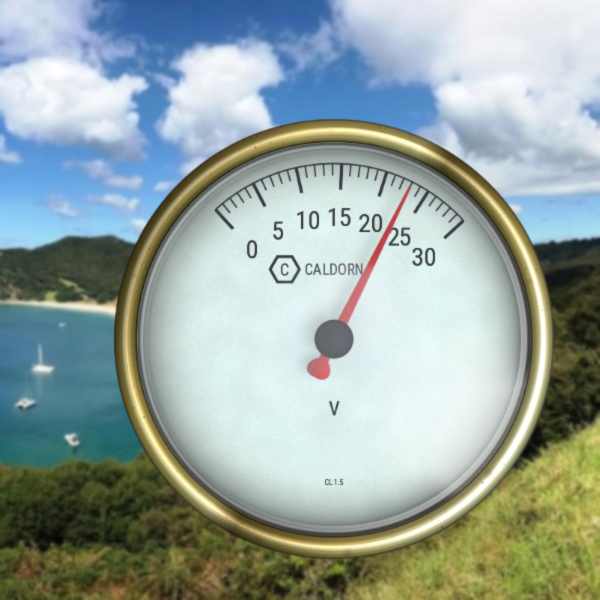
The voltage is 23 V
